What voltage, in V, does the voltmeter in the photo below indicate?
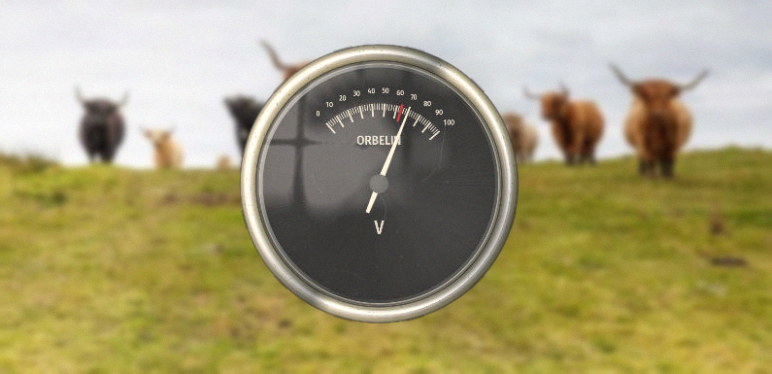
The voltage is 70 V
